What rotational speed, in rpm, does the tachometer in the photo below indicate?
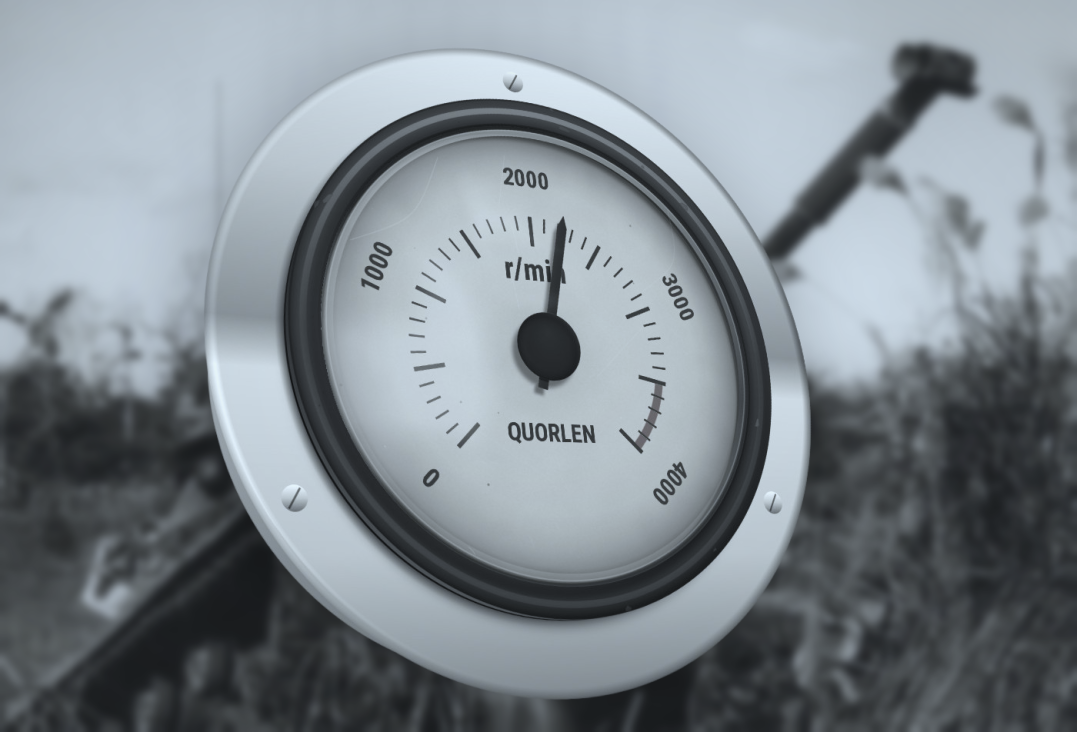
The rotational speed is 2200 rpm
